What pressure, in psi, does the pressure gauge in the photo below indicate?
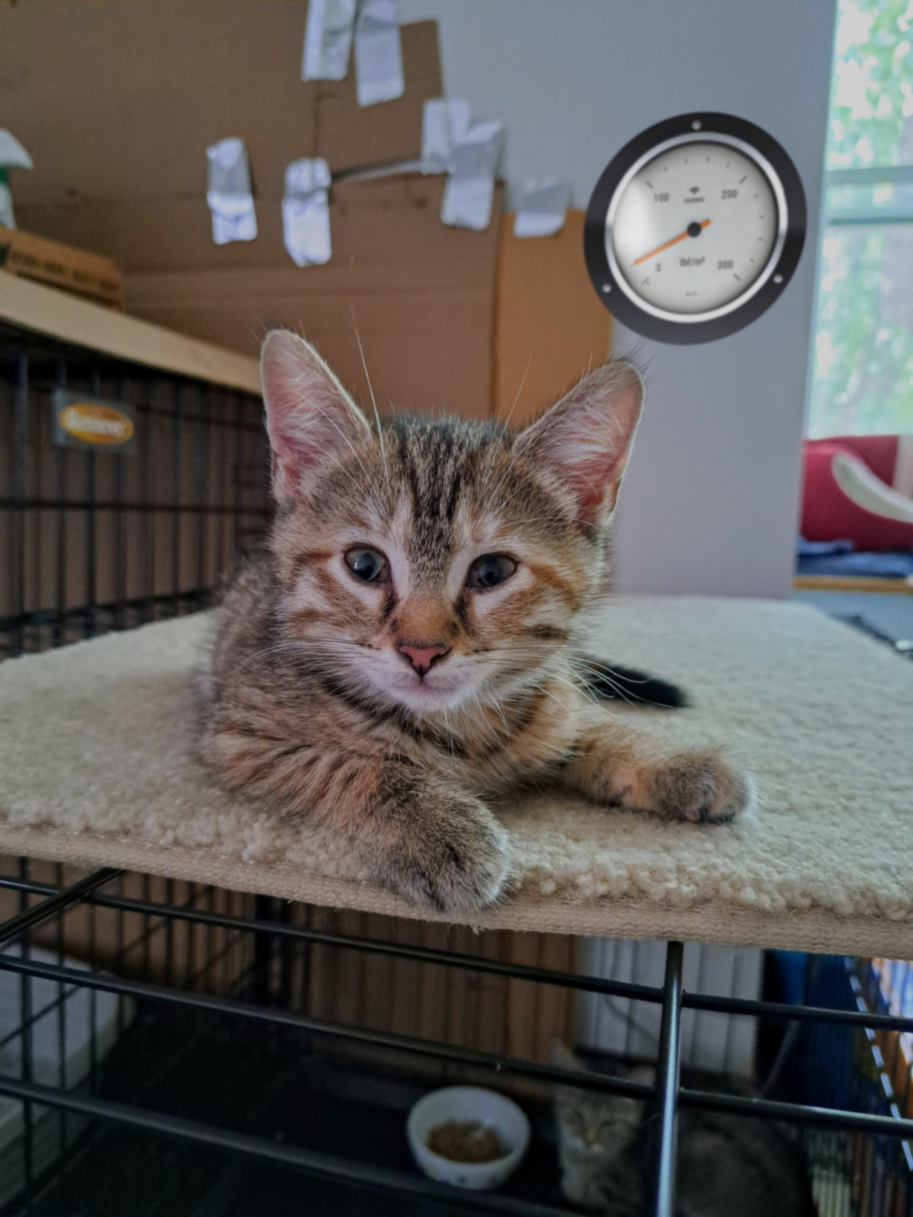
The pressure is 20 psi
